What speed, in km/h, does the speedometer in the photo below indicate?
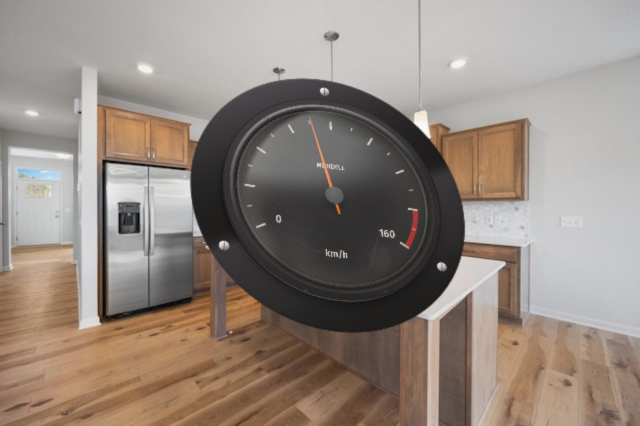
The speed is 70 km/h
